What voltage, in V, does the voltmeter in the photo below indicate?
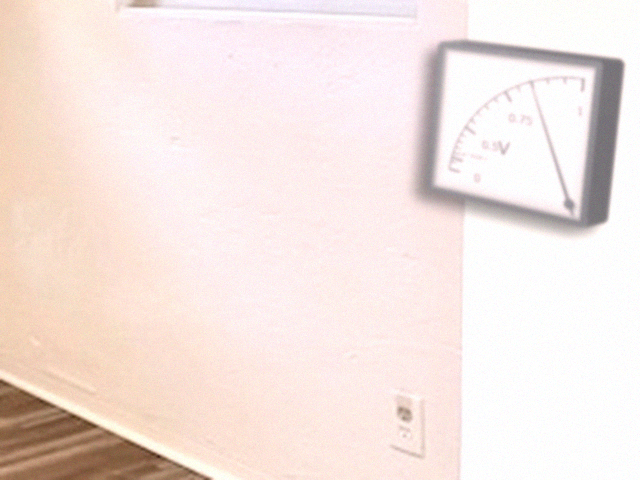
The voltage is 0.85 V
